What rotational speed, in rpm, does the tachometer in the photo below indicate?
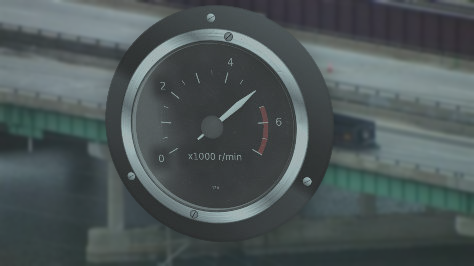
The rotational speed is 5000 rpm
